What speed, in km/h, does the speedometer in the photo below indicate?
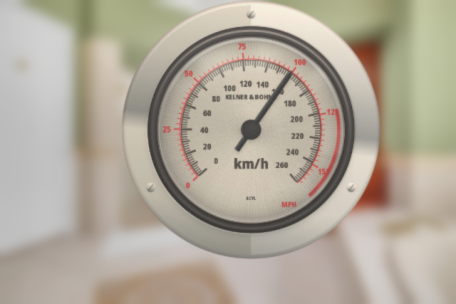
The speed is 160 km/h
